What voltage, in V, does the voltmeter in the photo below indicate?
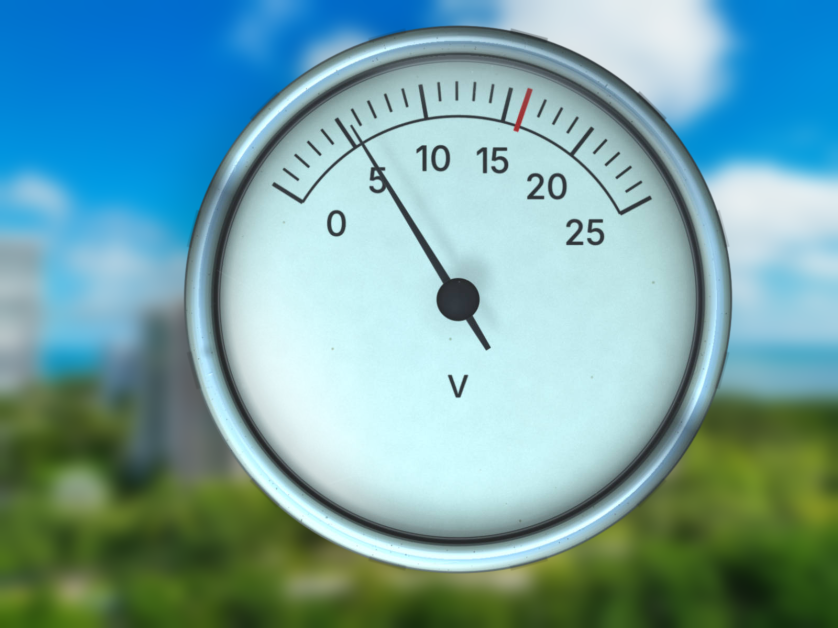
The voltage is 5.5 V
